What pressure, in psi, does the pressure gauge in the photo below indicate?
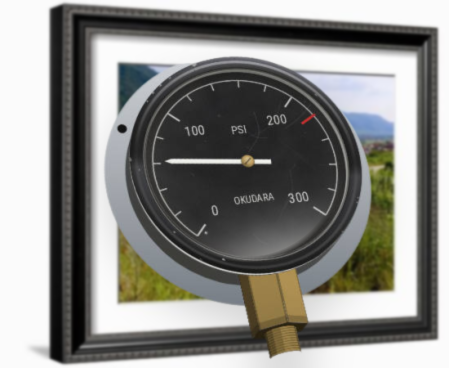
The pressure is 60 psi
